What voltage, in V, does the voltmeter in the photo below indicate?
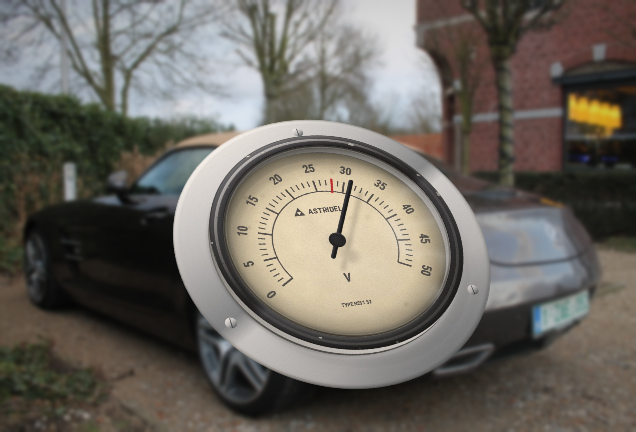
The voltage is 31 V
